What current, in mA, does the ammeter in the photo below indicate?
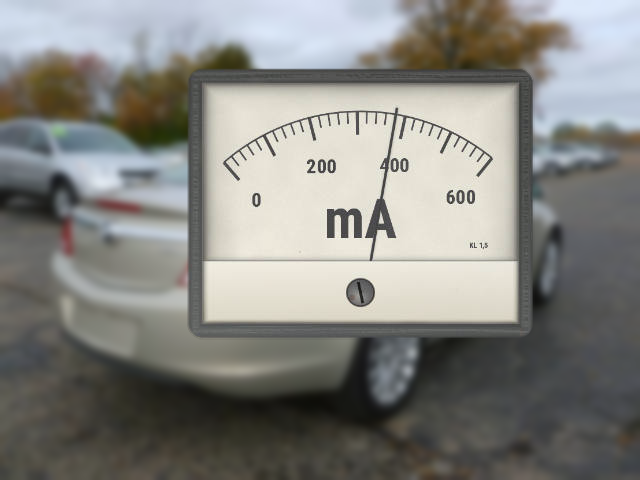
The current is 380 mA
